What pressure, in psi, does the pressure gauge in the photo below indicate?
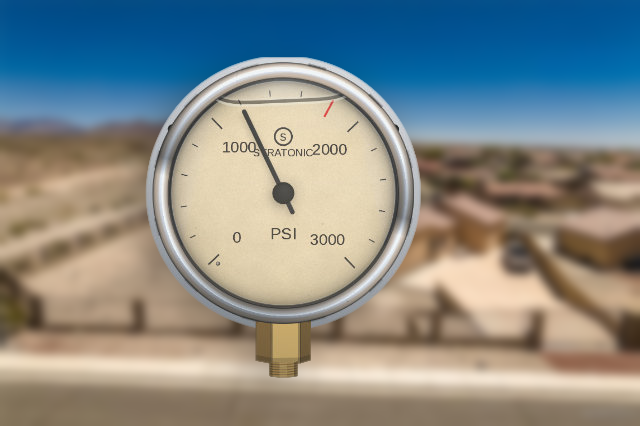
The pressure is 1200 psi
